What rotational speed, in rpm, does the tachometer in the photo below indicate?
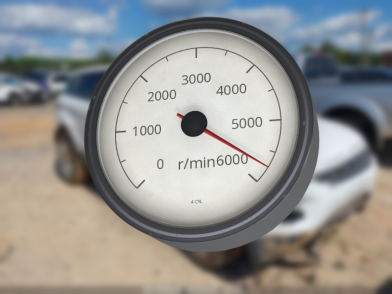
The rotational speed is 5750 rpm
